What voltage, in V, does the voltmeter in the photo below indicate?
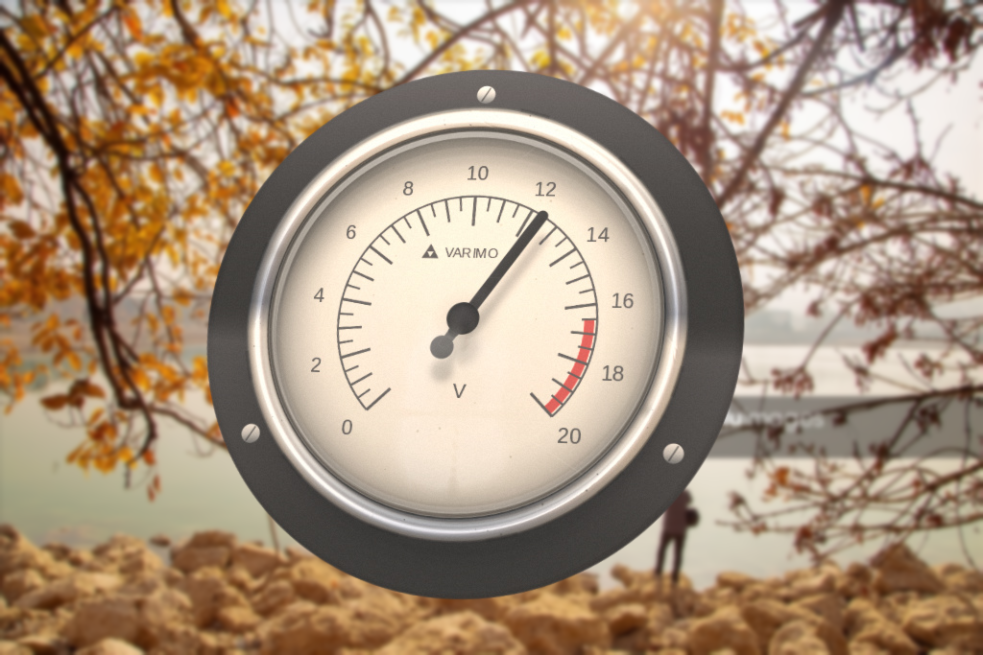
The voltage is 12.5 V
